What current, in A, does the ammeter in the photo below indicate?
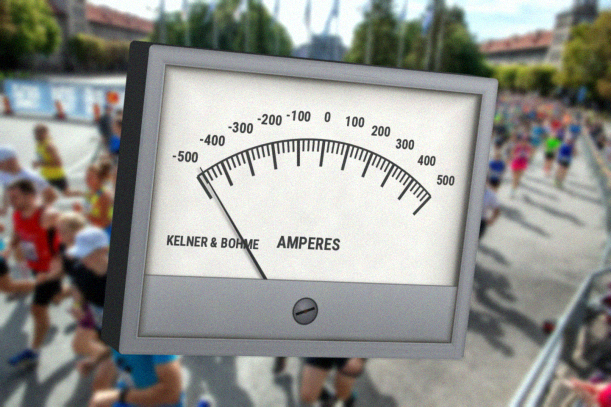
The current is -480 A
